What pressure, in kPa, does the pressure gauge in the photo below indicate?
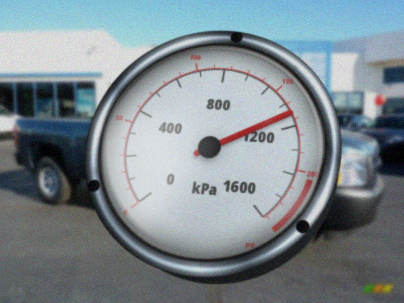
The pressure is 1150 kPa
